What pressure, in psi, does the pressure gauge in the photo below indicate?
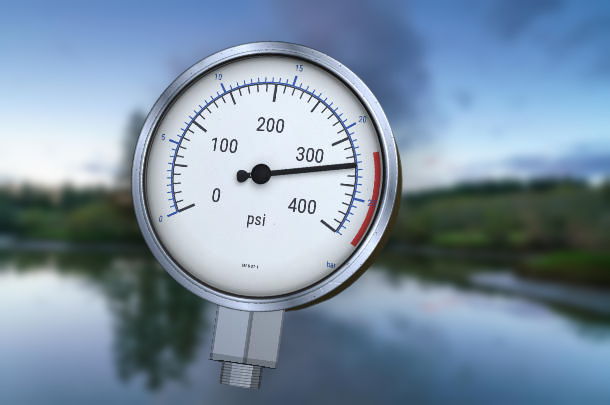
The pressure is 330 psi
